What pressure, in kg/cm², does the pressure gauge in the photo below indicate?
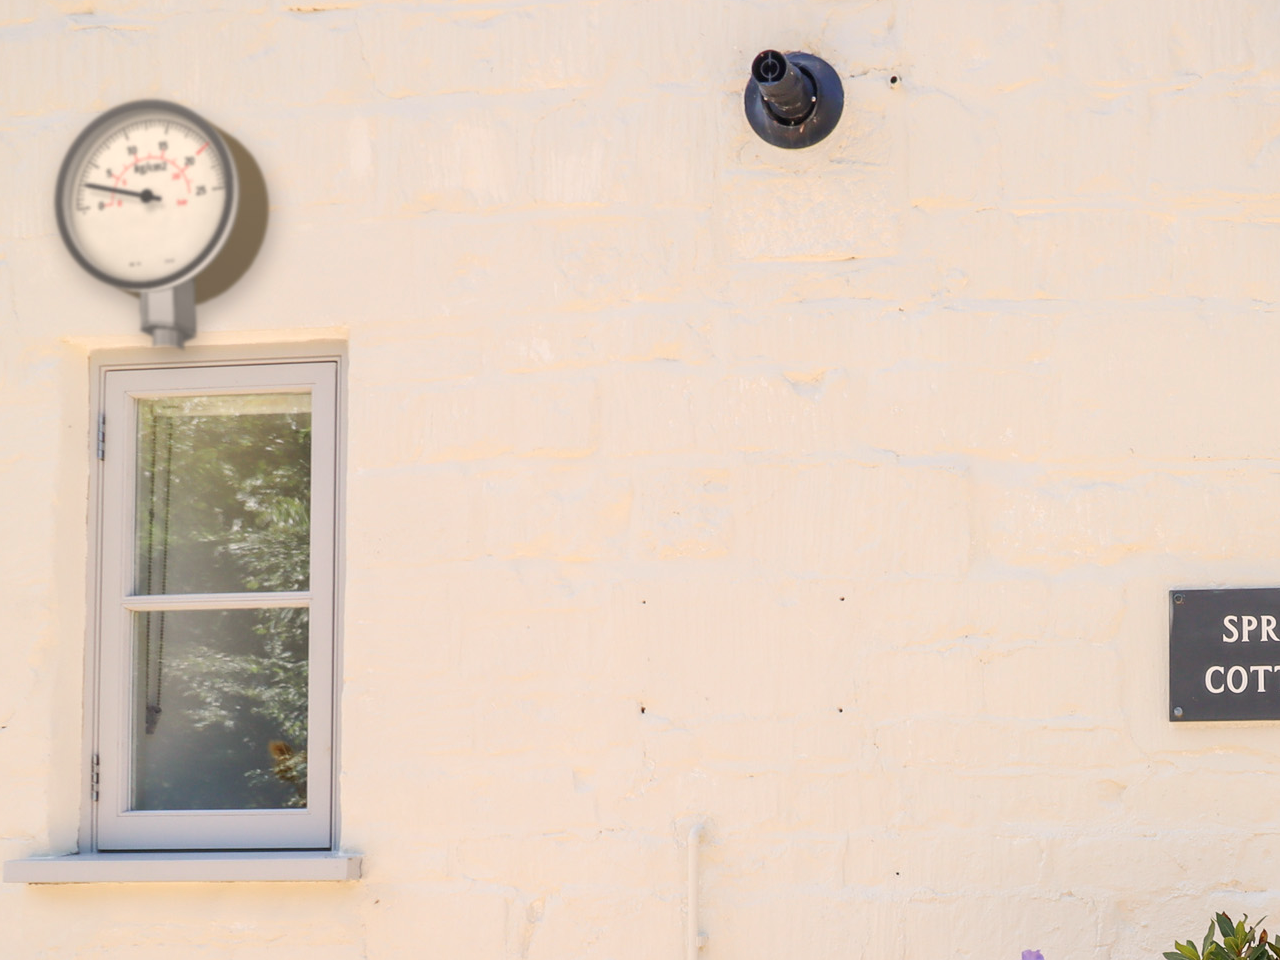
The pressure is 2.5 kg/cm²
